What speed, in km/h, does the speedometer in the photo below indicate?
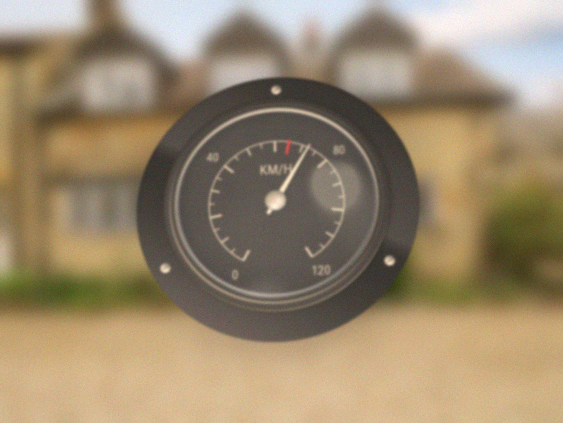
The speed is 72.5 km/h
